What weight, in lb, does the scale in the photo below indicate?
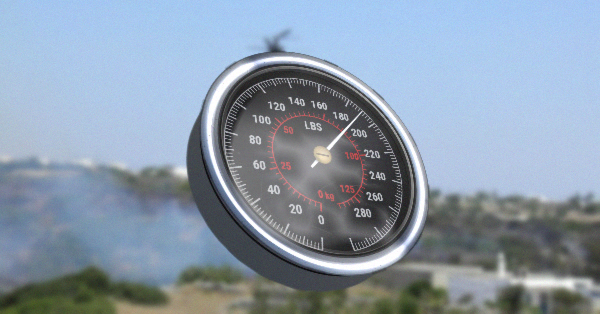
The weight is 190 lb
